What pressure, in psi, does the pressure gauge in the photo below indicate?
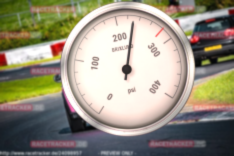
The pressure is 230 psi
